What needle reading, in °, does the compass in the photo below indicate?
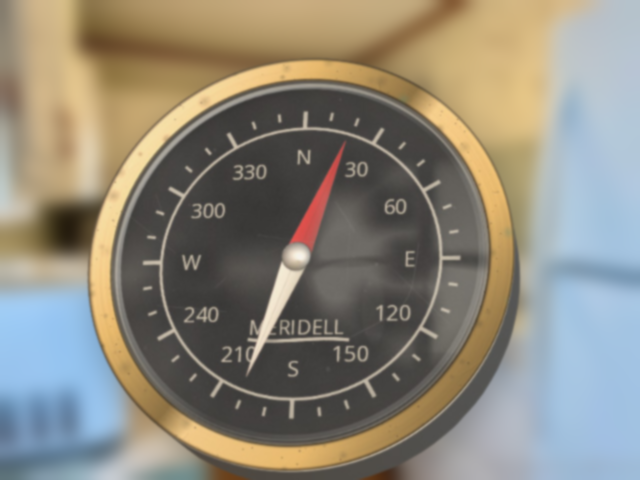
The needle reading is 20 °
